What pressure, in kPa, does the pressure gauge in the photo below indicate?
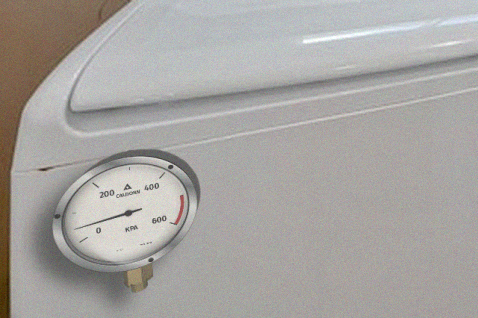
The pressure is 50 kPa
